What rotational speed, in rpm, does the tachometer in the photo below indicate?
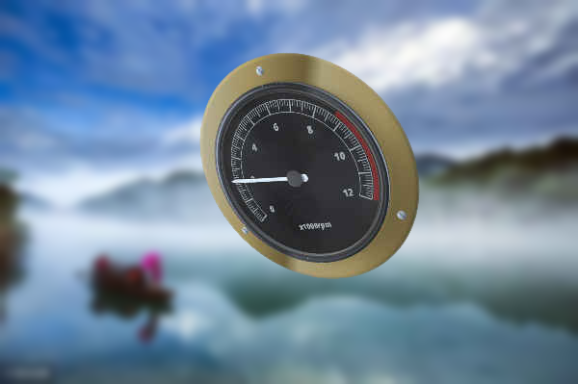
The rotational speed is 2000 rpm
